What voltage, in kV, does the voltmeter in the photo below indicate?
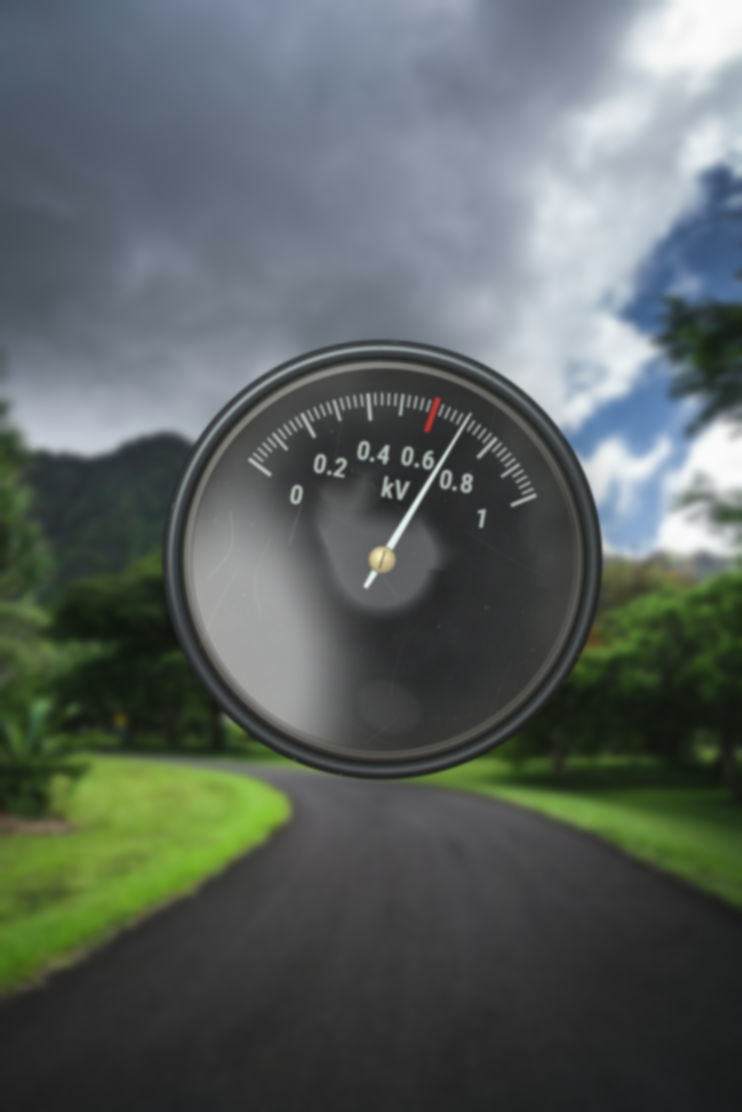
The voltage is 0.7 kV
